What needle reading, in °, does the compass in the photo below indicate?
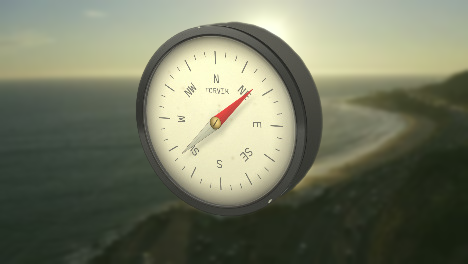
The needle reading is 50 °
